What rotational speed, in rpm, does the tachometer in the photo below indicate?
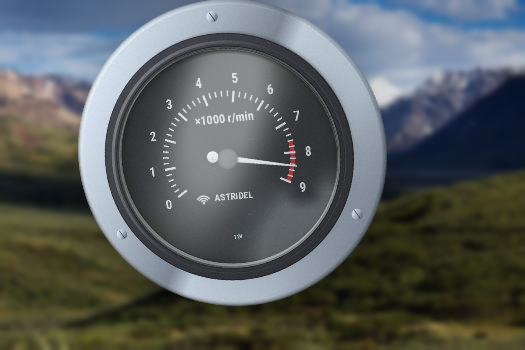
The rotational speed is 8400 rpm
